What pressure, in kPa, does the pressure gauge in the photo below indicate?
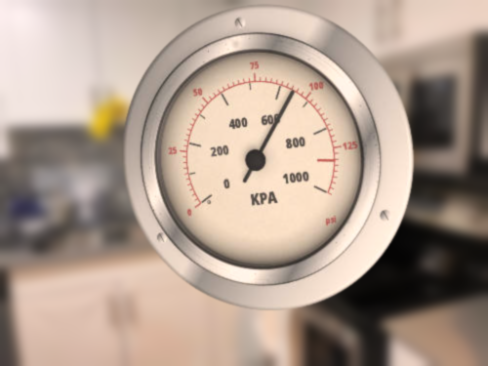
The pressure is 650 kPa
